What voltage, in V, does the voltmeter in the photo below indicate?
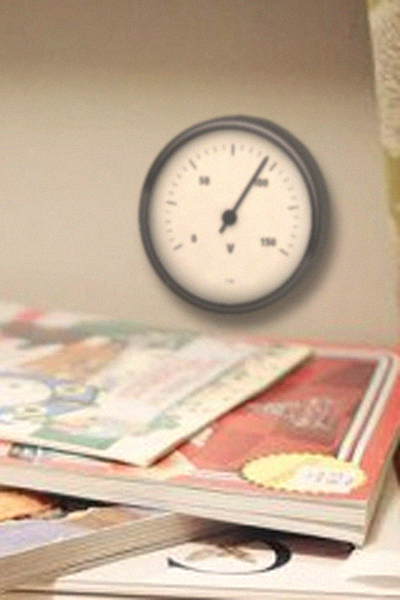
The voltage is 95 V
